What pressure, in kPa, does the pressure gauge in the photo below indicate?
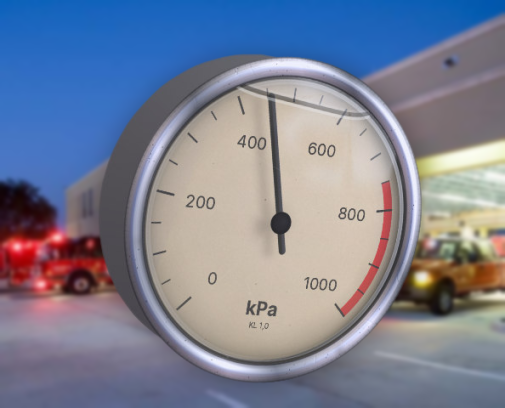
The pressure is 450 kPa
